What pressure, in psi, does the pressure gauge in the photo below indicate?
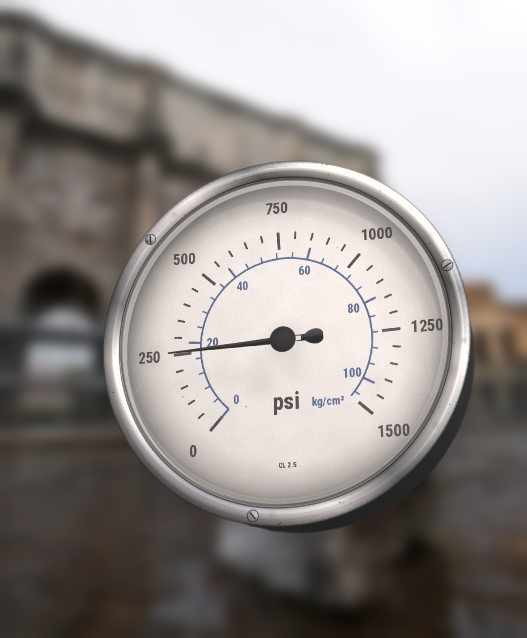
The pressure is 250 psi
